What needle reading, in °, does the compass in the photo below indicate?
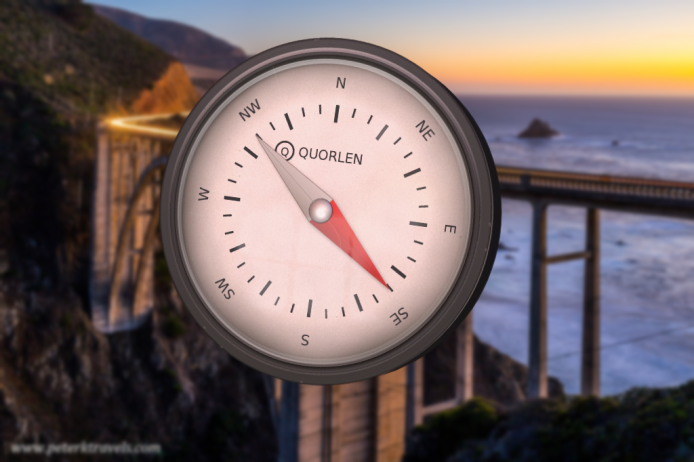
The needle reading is 130 °
